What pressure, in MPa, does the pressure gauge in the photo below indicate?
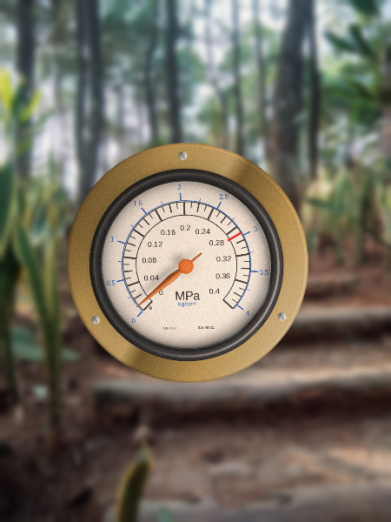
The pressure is 0.01 MPa
